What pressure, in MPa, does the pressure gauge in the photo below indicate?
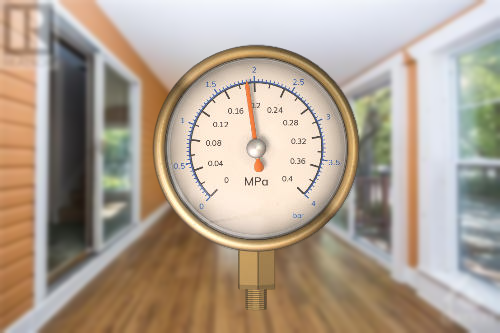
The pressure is 0.19 MPa
